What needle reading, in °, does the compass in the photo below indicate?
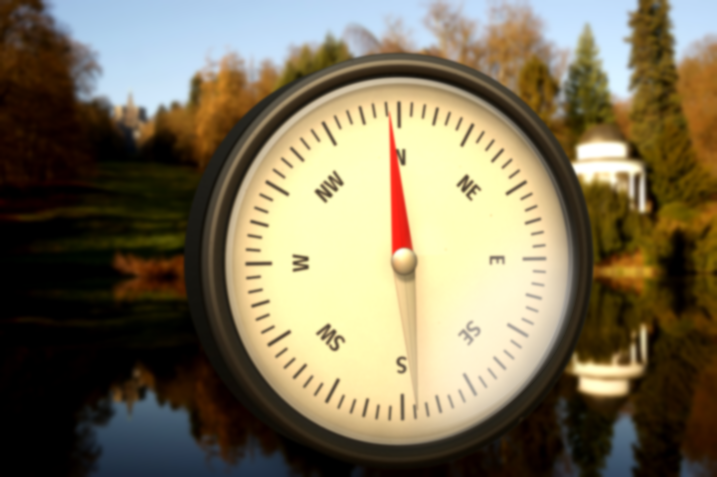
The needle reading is 355 °
